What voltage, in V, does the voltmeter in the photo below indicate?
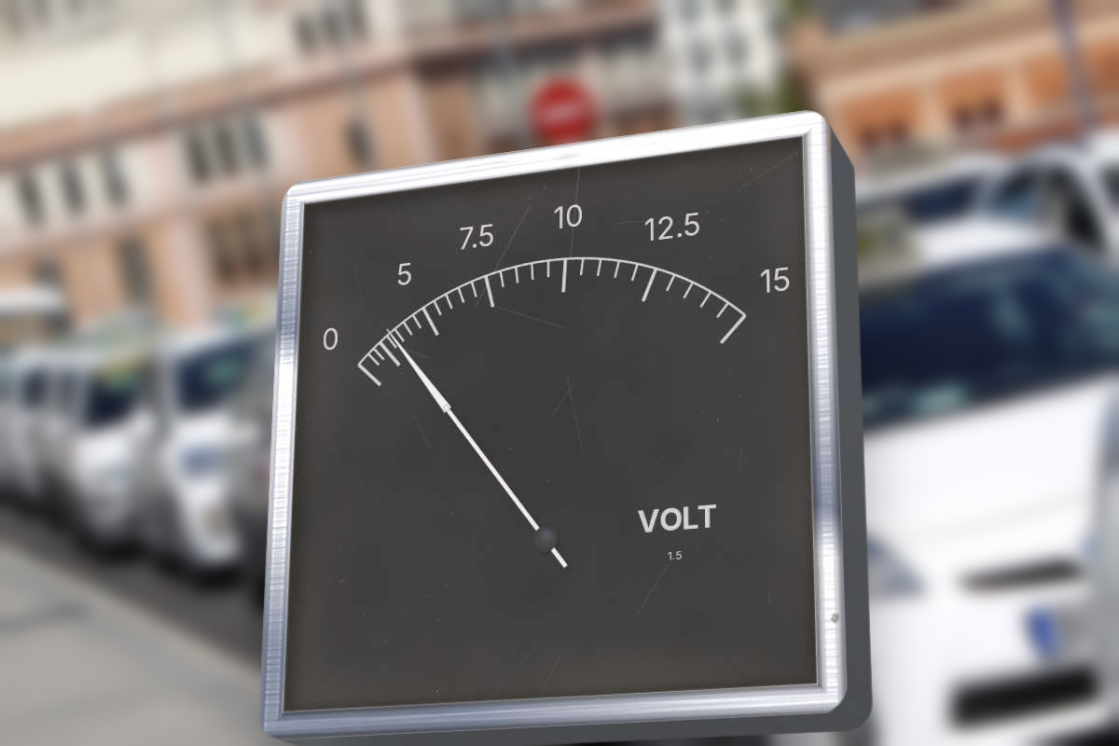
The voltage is 3.25 V
